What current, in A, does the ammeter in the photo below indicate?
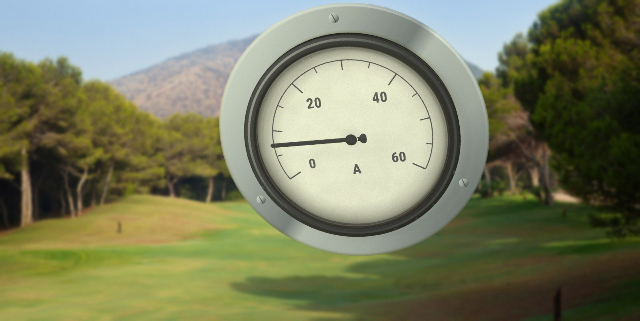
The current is 7.5 A
